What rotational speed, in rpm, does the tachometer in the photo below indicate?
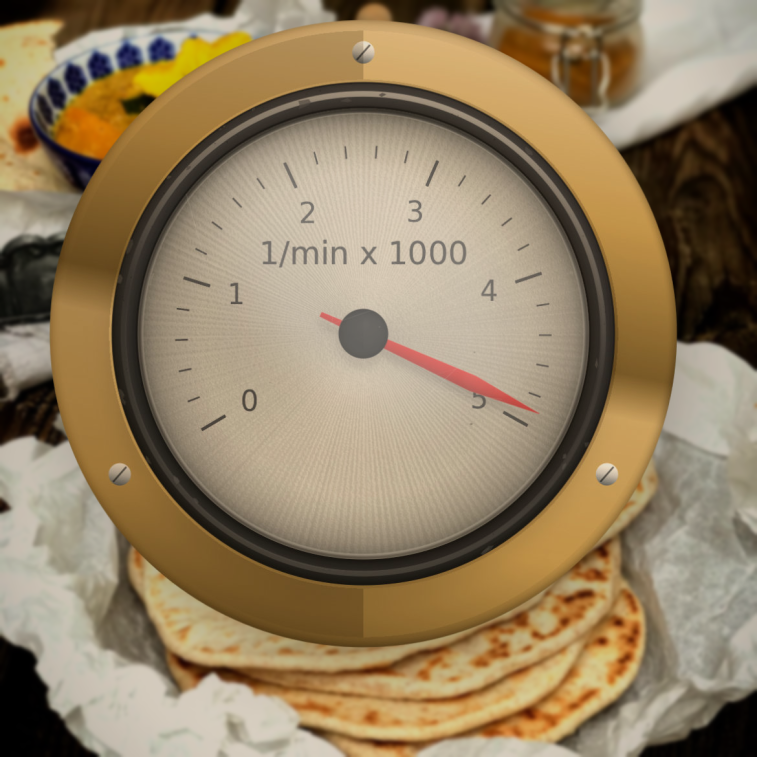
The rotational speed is 4900 rpm
